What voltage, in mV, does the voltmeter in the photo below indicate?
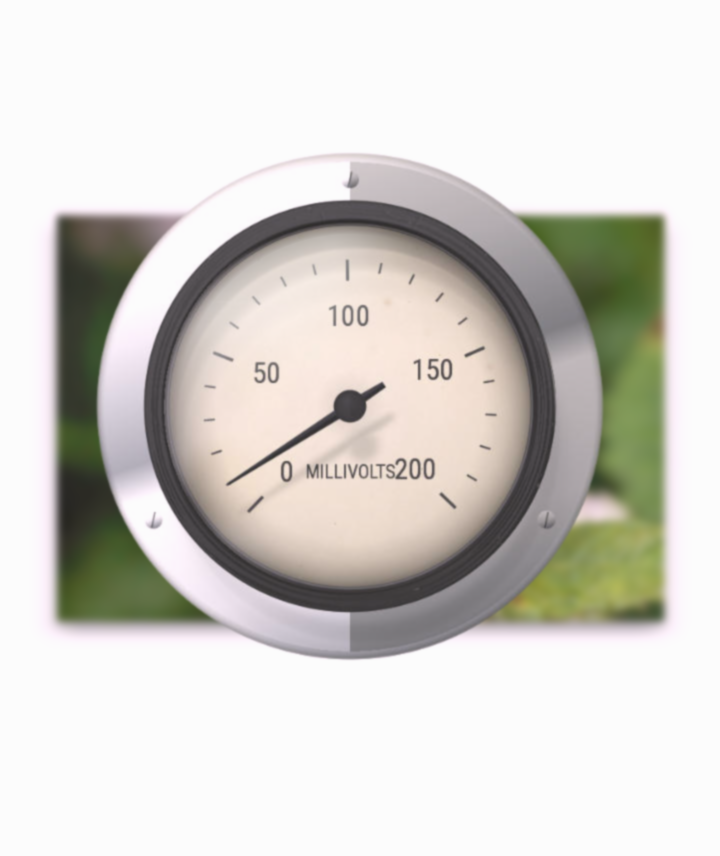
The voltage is 10 mV
